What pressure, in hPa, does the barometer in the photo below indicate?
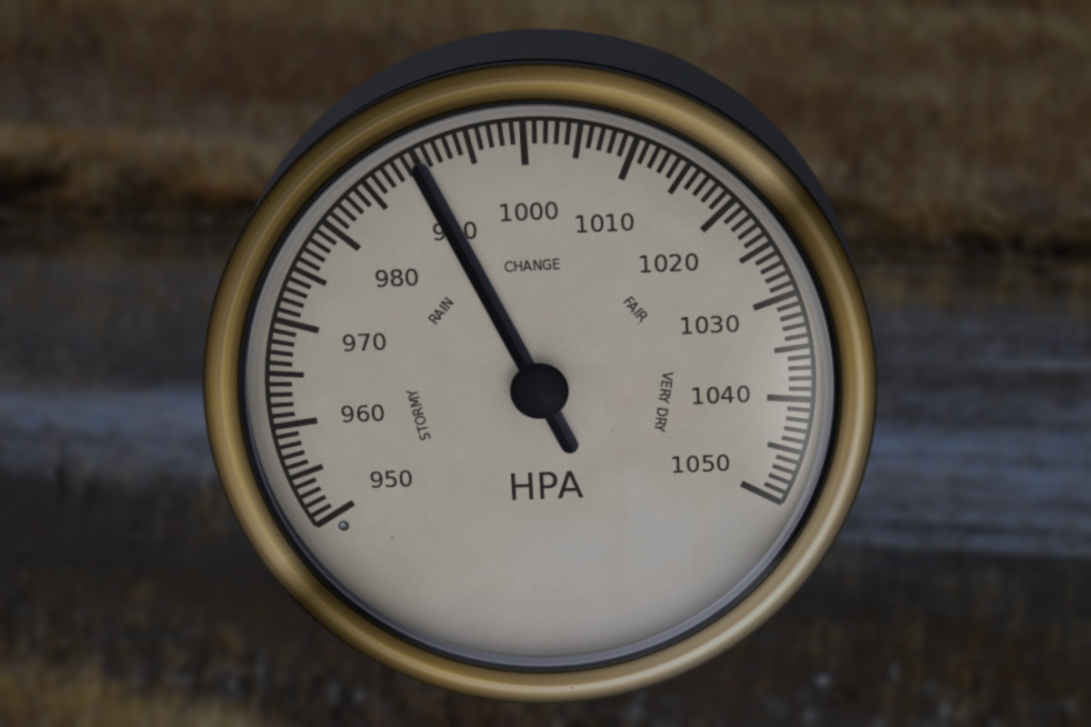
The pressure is 990 hPa
